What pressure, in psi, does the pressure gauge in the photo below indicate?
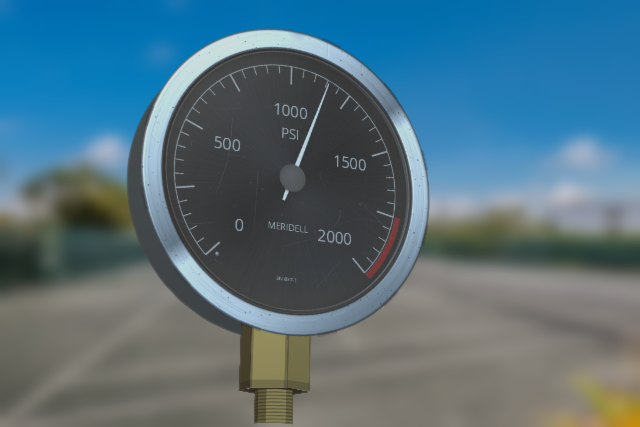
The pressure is 1150 psi
